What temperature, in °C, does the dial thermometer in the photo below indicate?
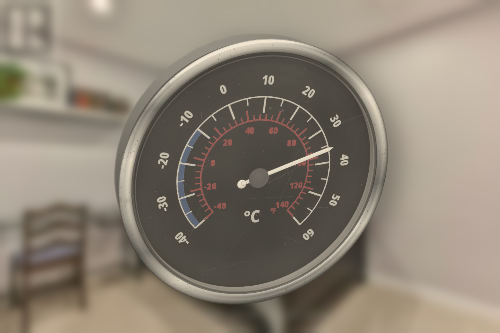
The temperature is 35 °C
